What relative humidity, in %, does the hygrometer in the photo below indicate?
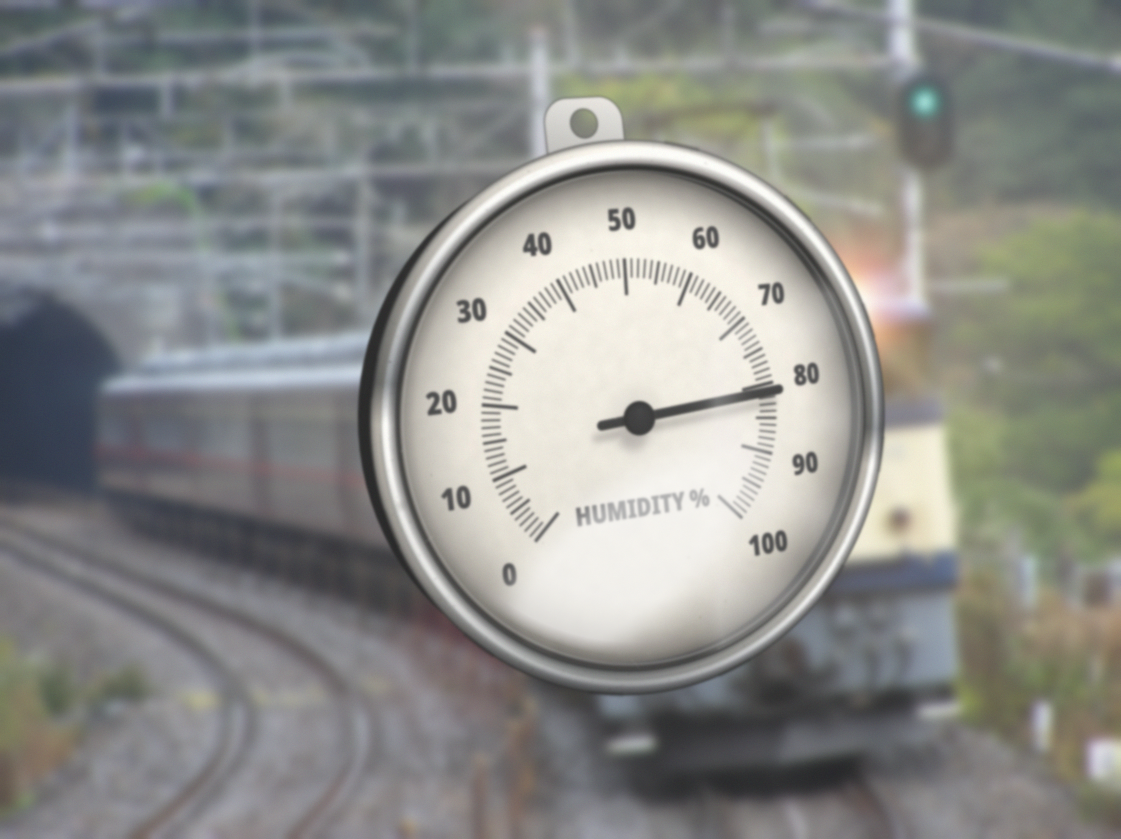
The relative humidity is 81 %
